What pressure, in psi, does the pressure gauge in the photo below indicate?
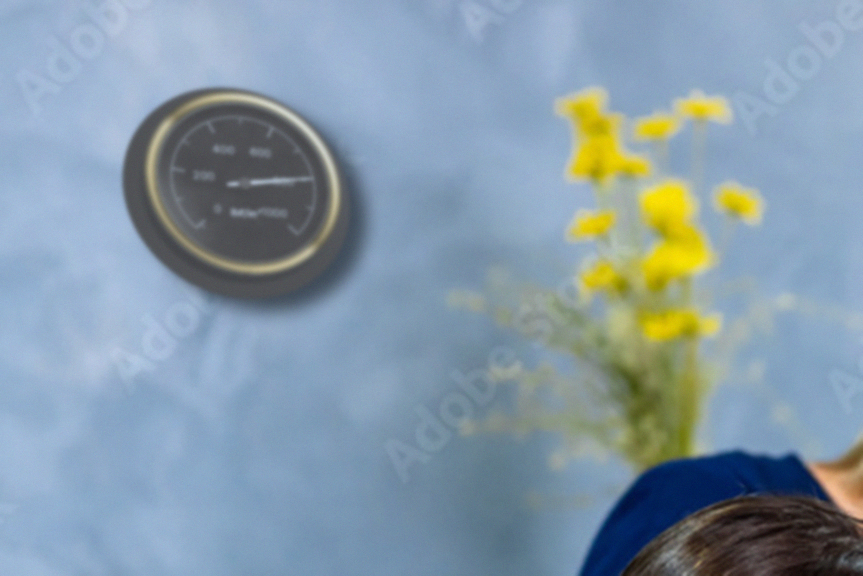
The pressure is 800 psi
